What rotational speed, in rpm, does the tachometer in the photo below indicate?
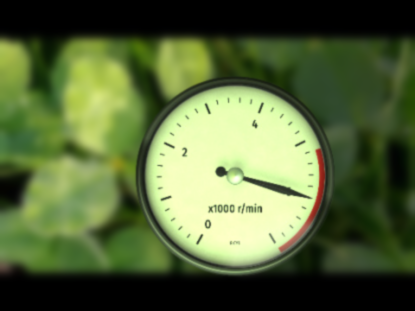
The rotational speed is 6000 rpm
